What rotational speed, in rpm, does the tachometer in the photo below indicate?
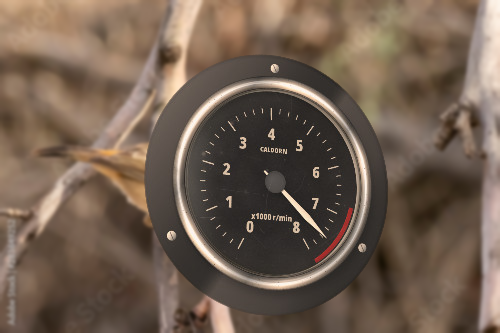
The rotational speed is 7600 rpm
